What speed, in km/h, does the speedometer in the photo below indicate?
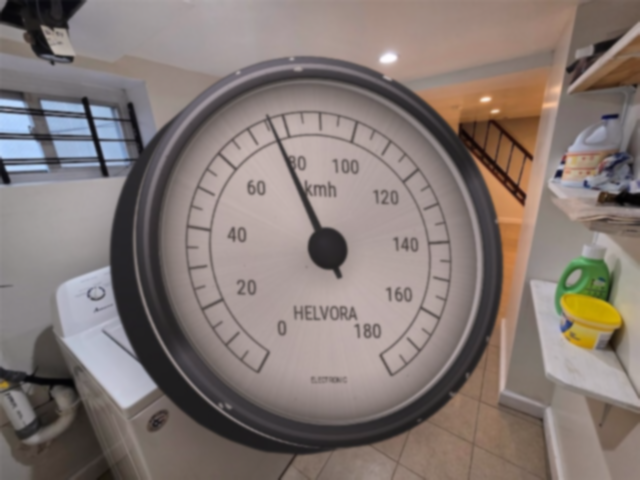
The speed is 75 km/h
